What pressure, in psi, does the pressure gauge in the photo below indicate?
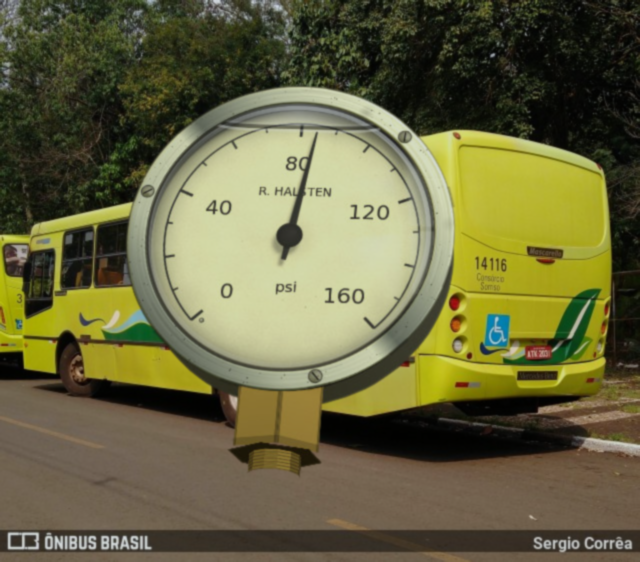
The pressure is 85 psi
